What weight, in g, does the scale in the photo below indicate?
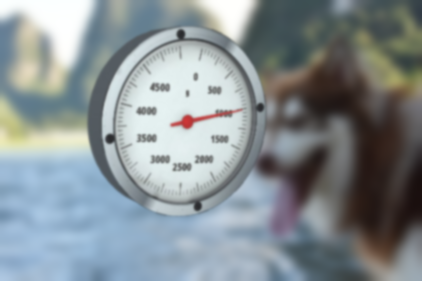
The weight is 1000 g
